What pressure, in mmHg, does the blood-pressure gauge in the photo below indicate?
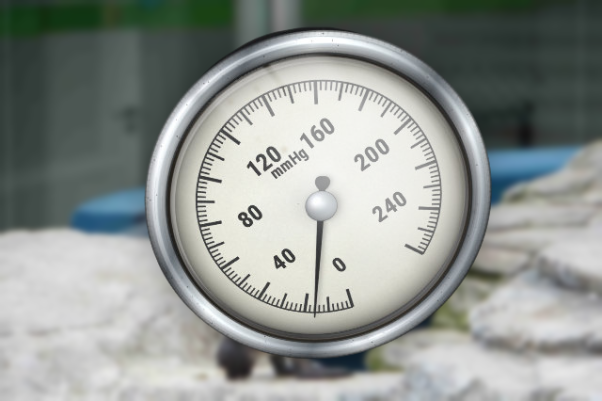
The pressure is 16 mmHg
